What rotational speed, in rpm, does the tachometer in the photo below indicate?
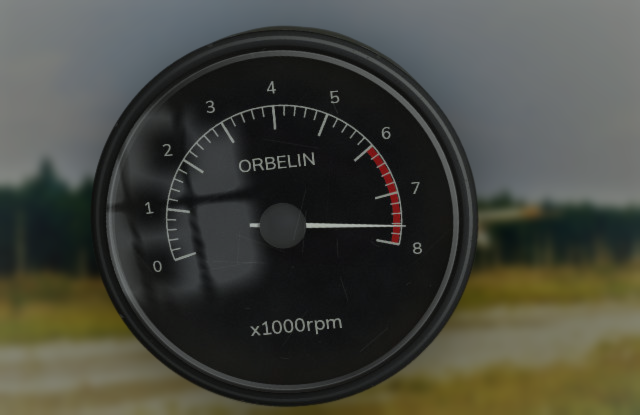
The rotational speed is 7600 rpm
